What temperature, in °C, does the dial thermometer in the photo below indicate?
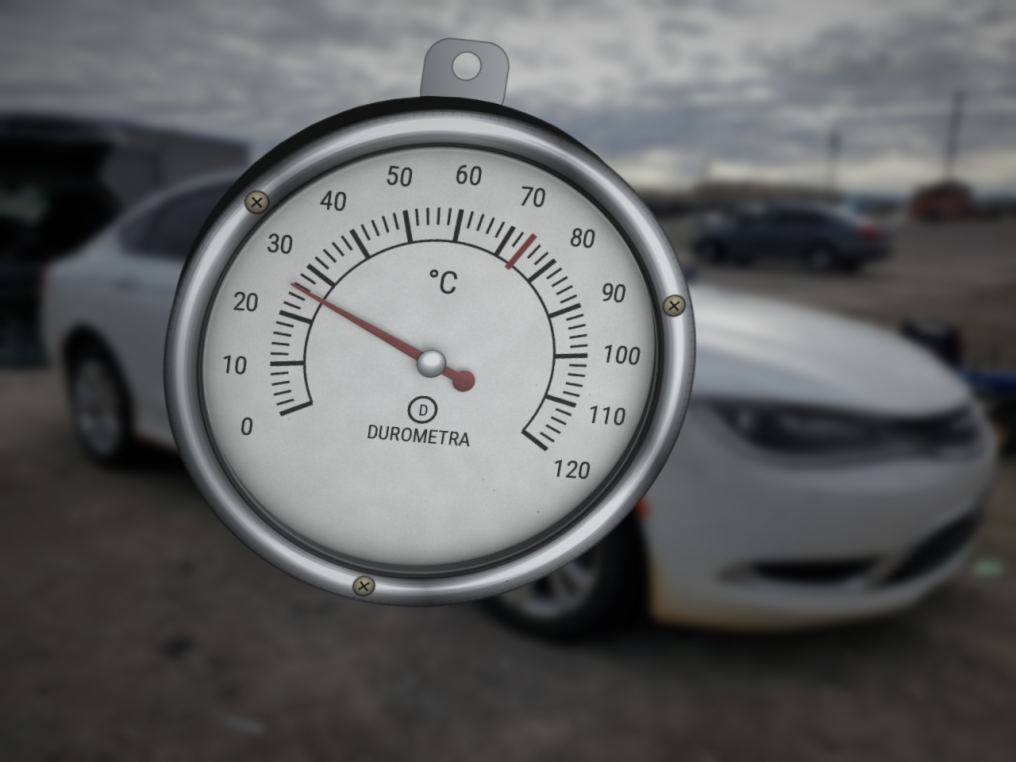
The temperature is 26 °C
